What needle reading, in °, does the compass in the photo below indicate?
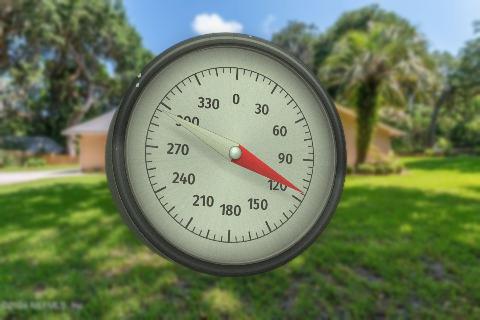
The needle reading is 115 °
